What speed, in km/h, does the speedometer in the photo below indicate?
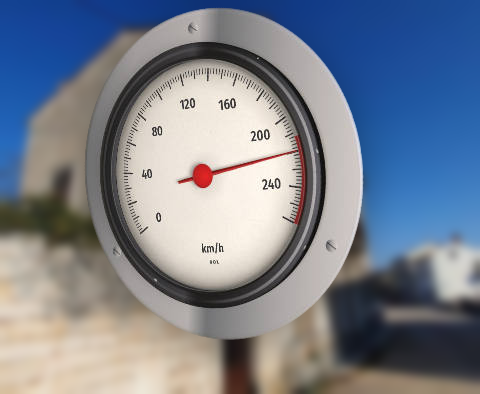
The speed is 220 km/h
